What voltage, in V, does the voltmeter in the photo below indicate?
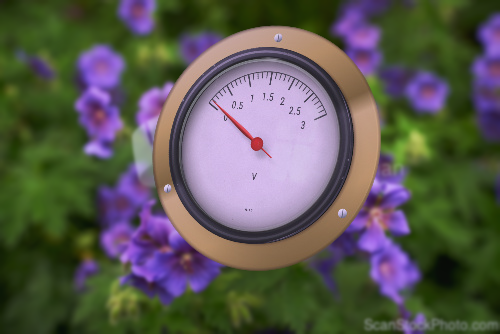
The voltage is 0.1 V
